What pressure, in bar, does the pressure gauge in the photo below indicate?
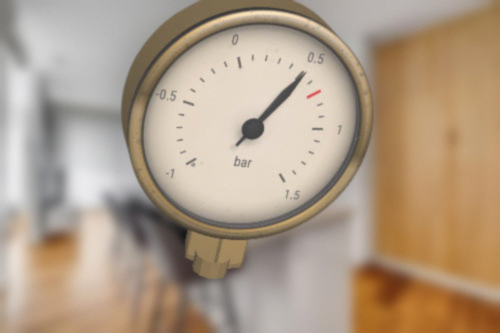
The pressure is 0.5 bar
